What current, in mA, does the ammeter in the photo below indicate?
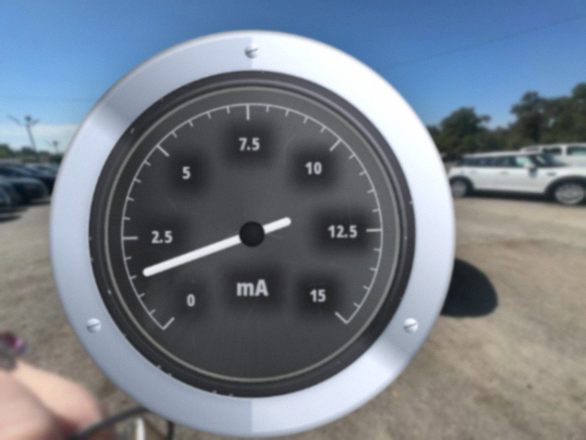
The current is 1.5 mA
